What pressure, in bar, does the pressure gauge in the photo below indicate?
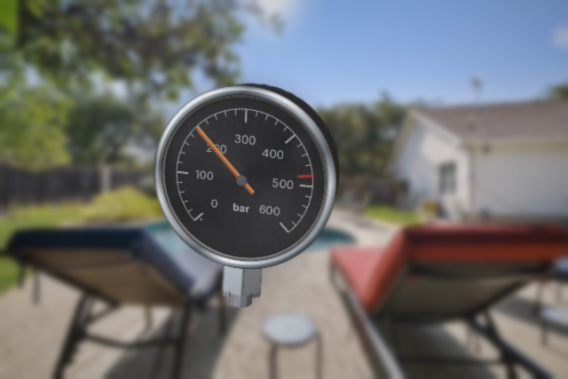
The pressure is 200 bar
